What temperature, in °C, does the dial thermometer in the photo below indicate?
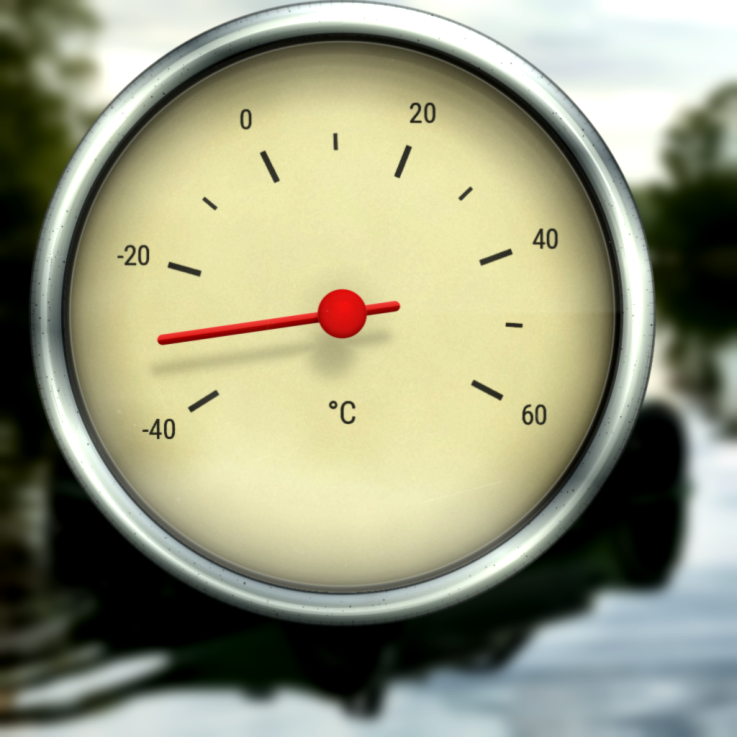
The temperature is -30 °C
